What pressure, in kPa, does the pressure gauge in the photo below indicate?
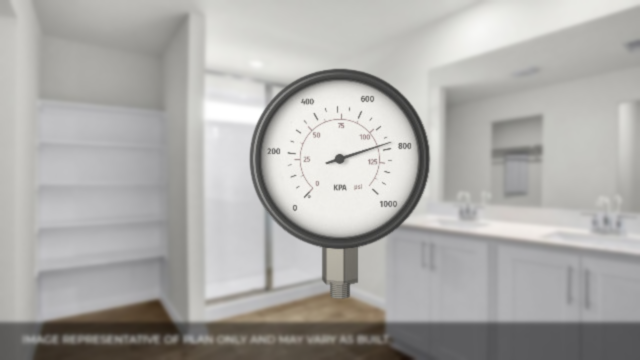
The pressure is 775 kPa
